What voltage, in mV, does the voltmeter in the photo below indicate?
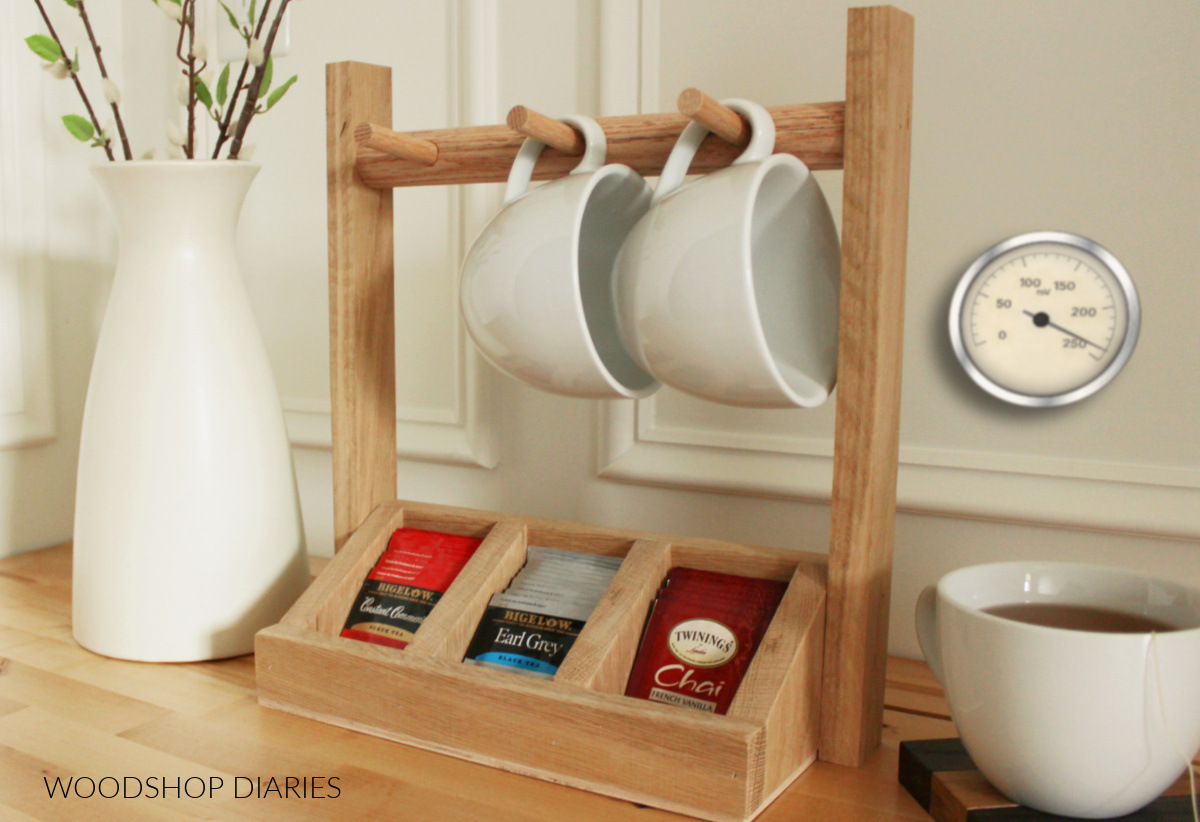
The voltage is 240 mV
